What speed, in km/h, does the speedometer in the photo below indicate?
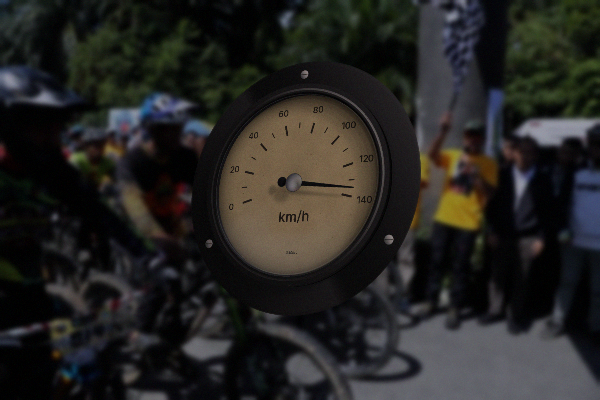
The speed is 135 km/h
